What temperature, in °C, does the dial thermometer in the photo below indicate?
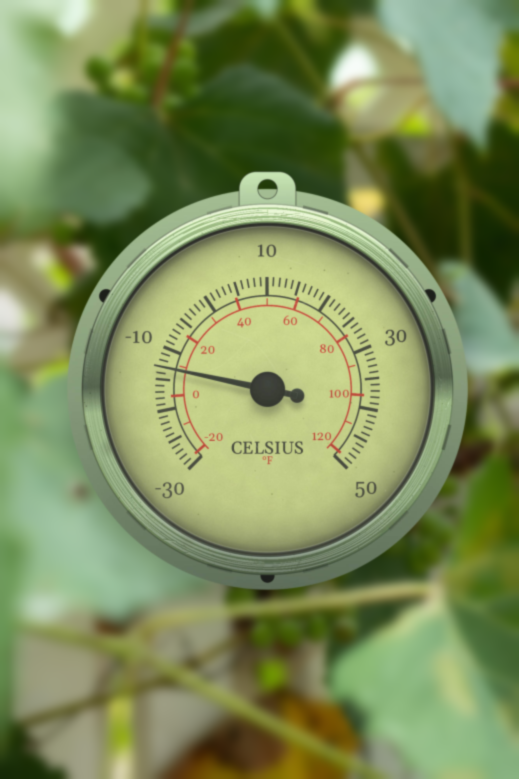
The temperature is -13 °C
